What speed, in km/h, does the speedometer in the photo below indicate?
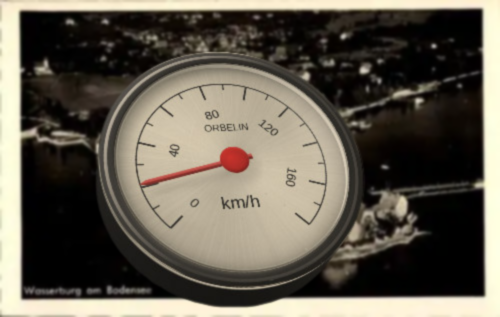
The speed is 20 km/h
